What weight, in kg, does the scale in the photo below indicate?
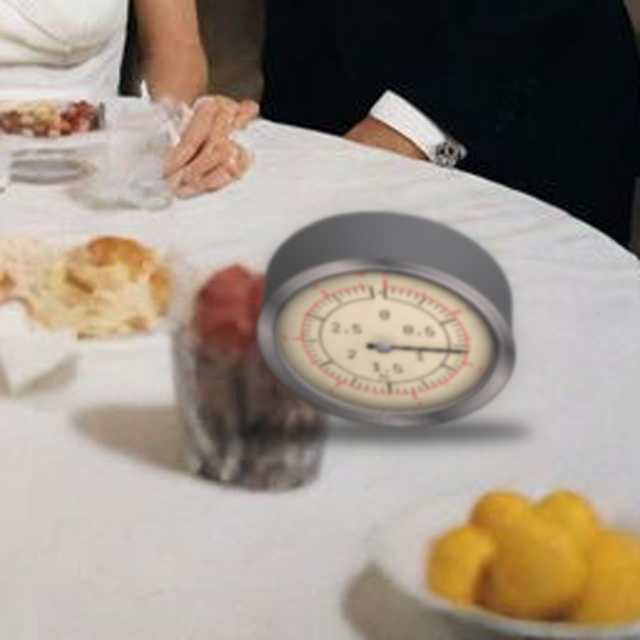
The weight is 0.75 kg
